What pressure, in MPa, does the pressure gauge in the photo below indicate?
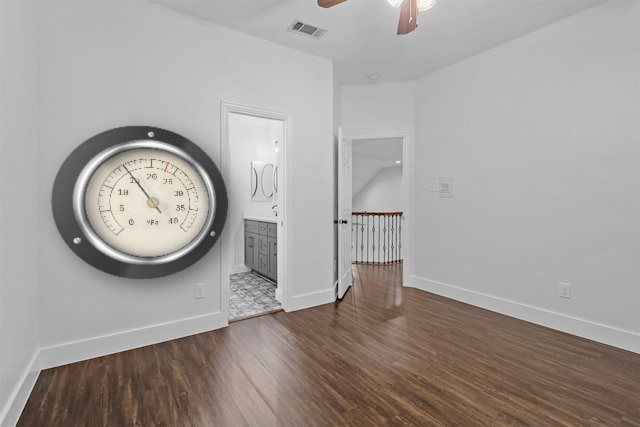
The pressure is 15 MPa
